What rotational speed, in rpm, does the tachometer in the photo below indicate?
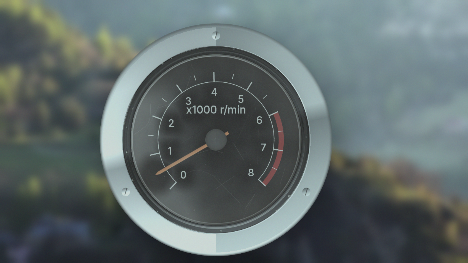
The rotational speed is 500 rpm
